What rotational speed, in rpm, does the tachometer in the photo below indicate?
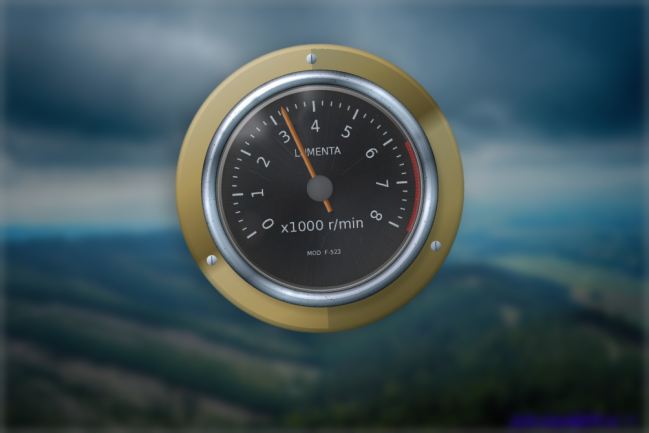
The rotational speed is 3300 rpm
